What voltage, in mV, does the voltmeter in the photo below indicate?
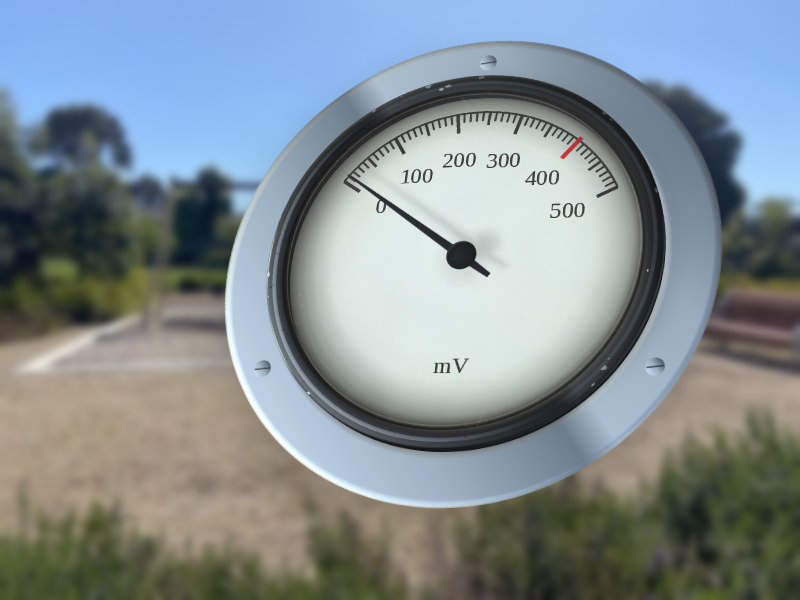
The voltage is 10 mV
